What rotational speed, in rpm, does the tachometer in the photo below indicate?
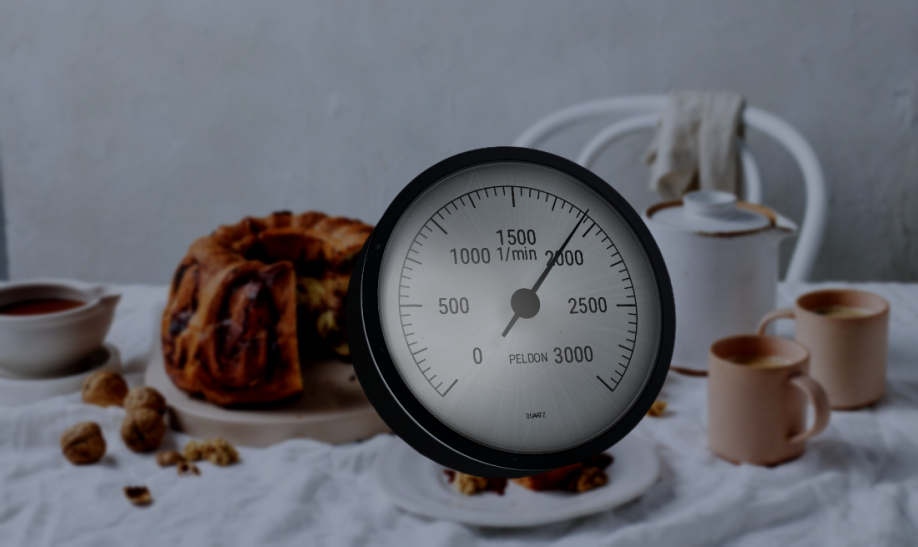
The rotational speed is 1925 rpm
